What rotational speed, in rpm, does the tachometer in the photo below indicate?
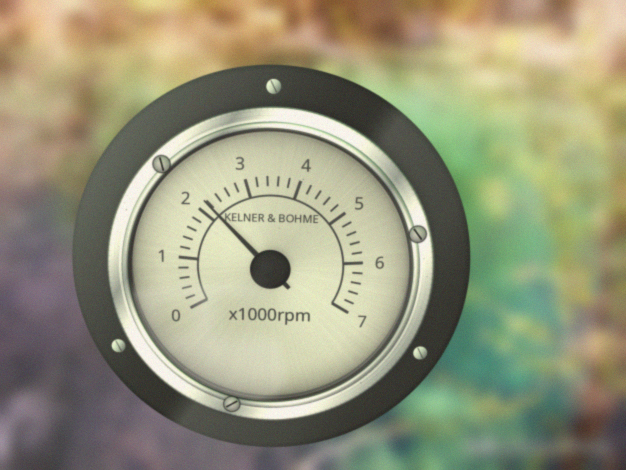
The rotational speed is 2200 rpm
